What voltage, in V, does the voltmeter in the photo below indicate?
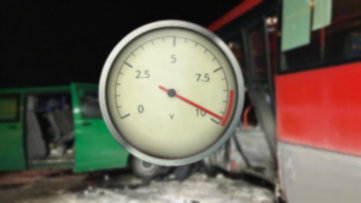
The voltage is 9.75 V
